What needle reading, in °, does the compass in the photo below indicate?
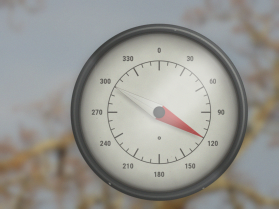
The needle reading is 120 °
